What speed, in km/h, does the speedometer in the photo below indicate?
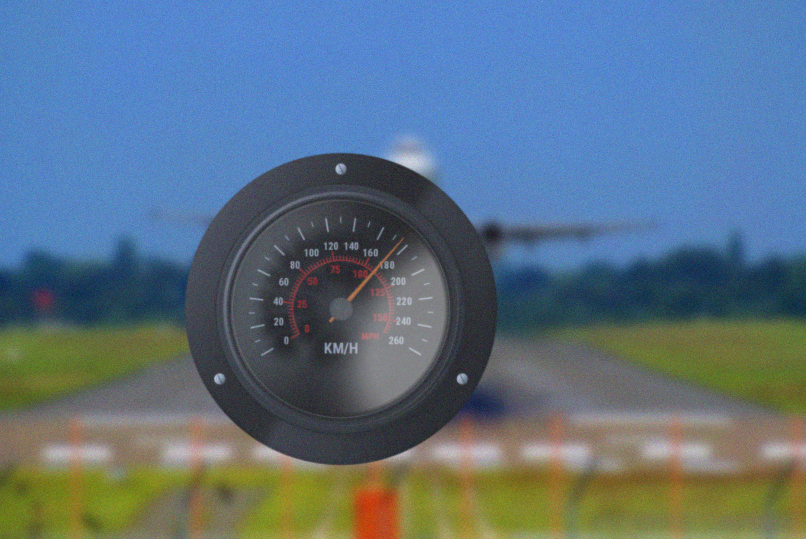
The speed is 175 km/h
